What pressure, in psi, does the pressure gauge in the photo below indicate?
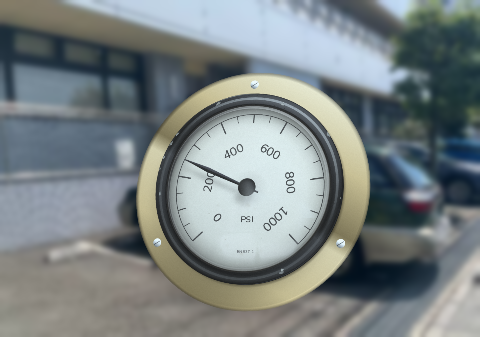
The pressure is 250 psi
